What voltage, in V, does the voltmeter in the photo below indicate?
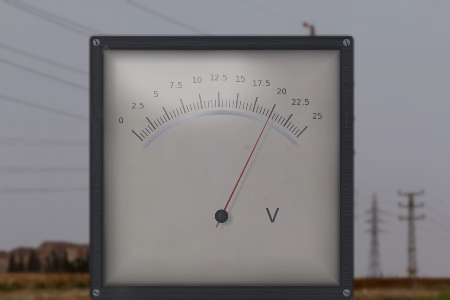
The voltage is 20 V
